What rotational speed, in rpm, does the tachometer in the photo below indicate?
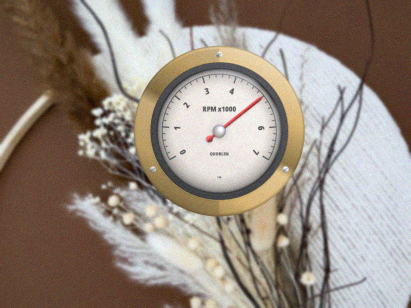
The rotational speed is 5000 rpm
